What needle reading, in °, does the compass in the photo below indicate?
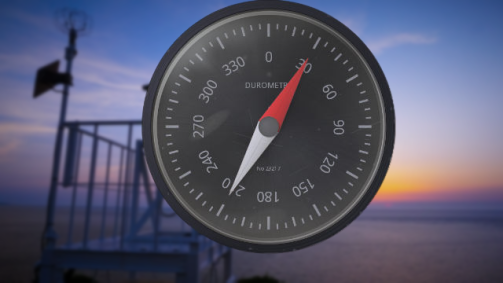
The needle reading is 30 °
